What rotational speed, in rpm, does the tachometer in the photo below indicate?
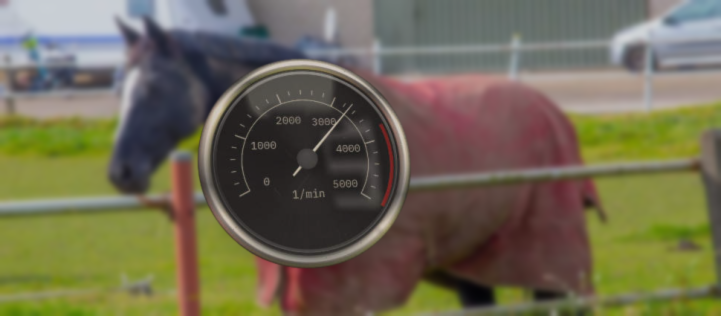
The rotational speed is 3300 rpm
